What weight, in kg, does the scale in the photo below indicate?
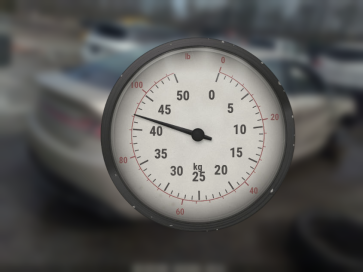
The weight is 42 kg
